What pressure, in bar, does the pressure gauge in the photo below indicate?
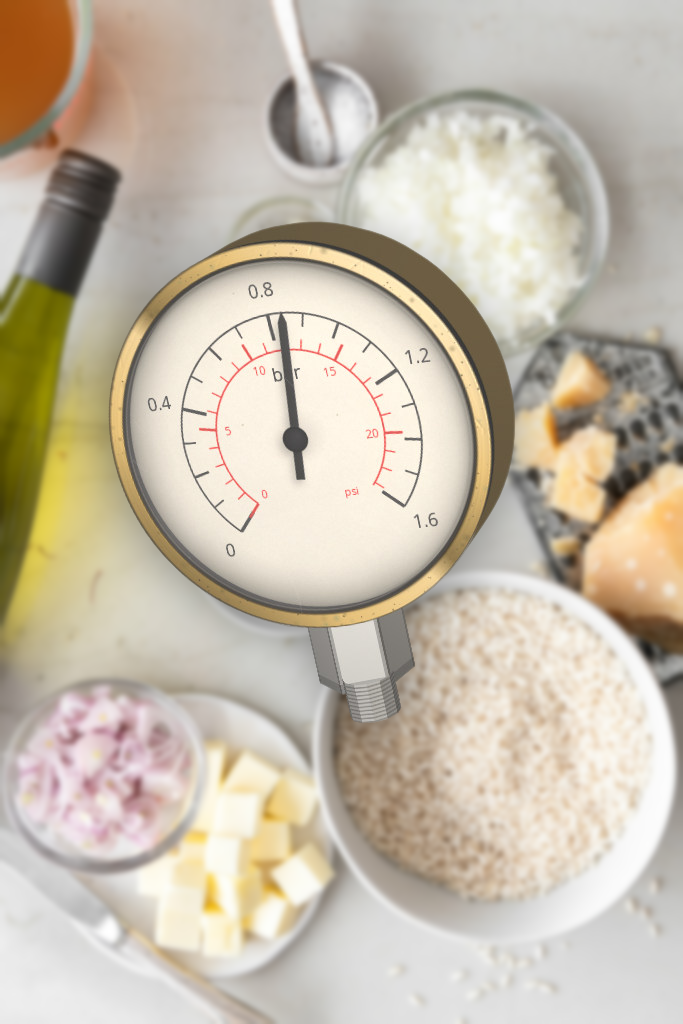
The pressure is 0.85 bar
